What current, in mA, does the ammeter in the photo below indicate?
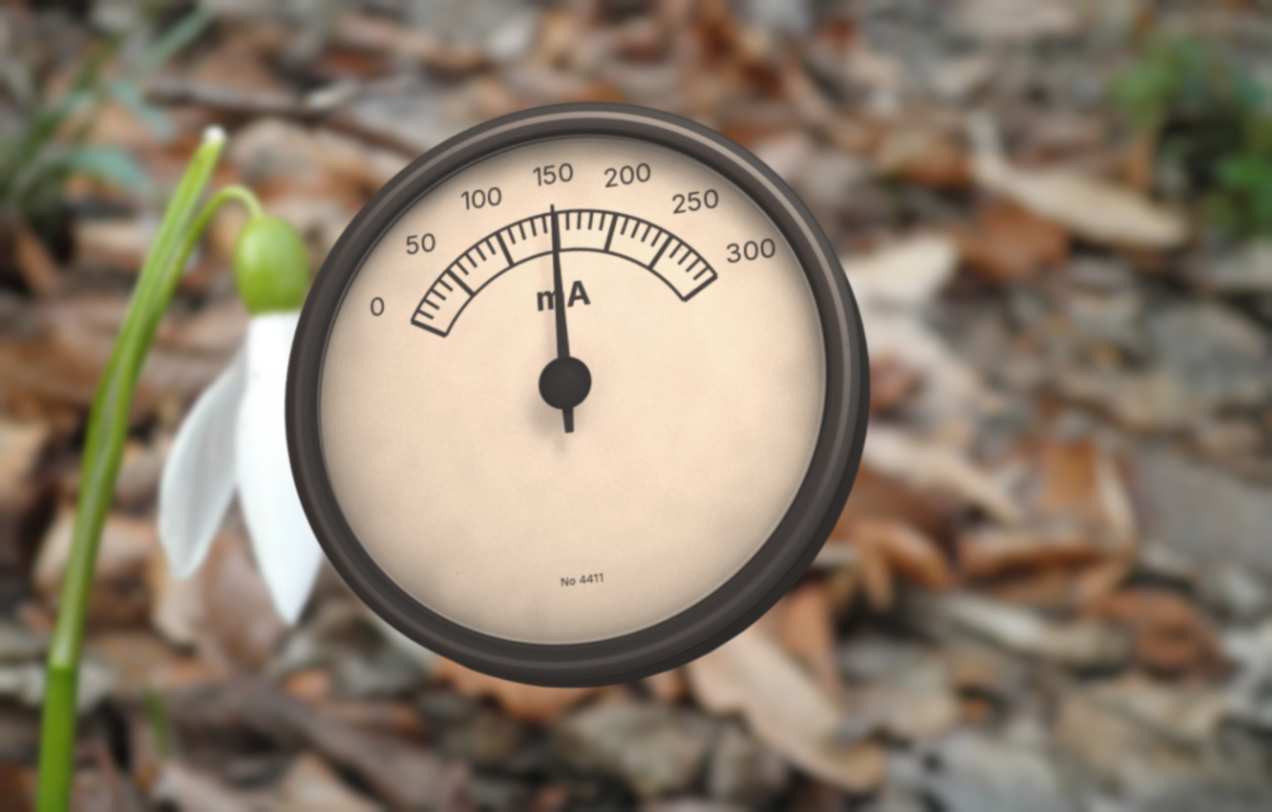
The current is 150 mA
